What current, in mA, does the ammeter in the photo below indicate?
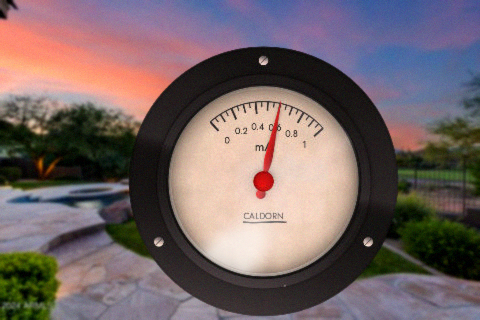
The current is 0.6 mA
